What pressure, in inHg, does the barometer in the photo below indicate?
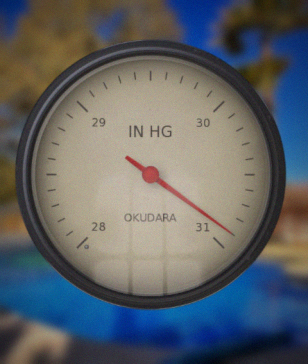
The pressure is 30.9 inHg
